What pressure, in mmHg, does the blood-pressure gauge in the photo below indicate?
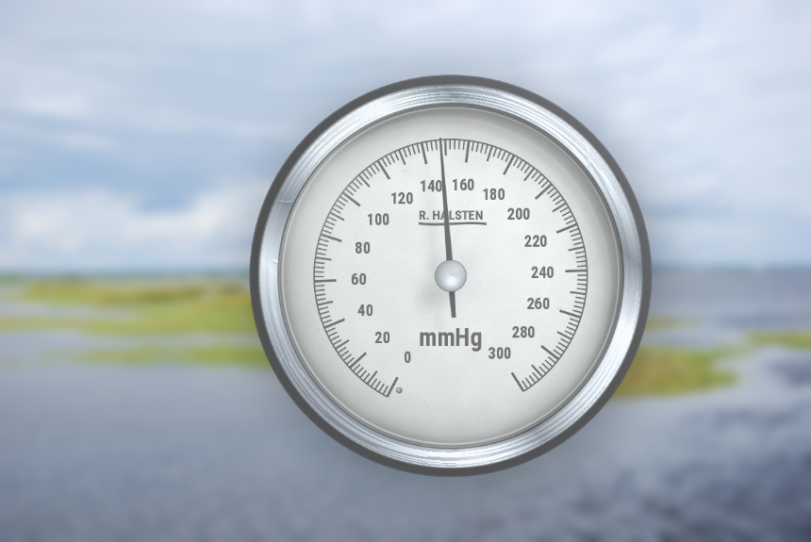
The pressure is 148 mmHg
